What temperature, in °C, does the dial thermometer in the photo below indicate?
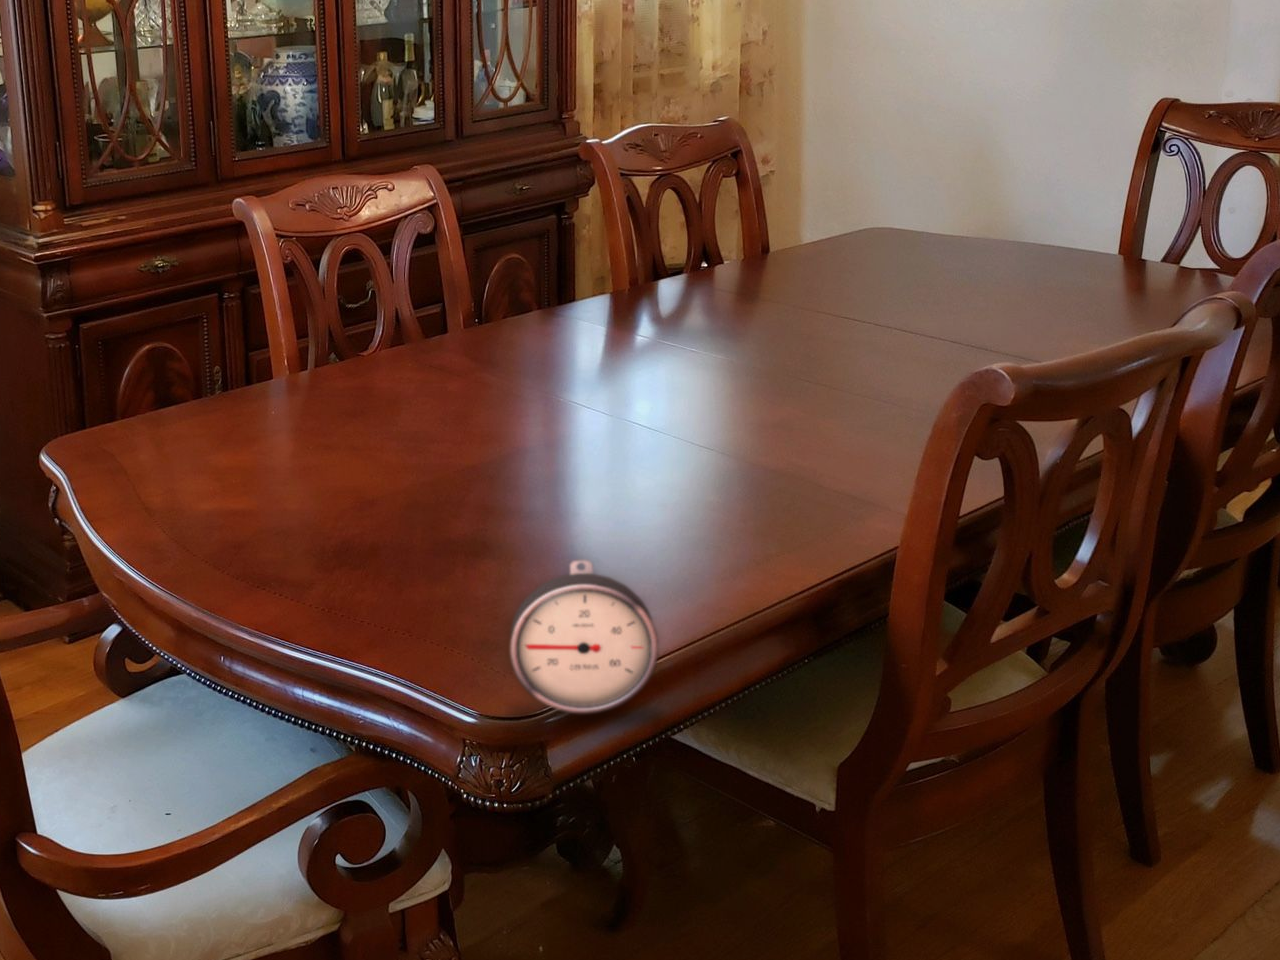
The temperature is -10 °C
